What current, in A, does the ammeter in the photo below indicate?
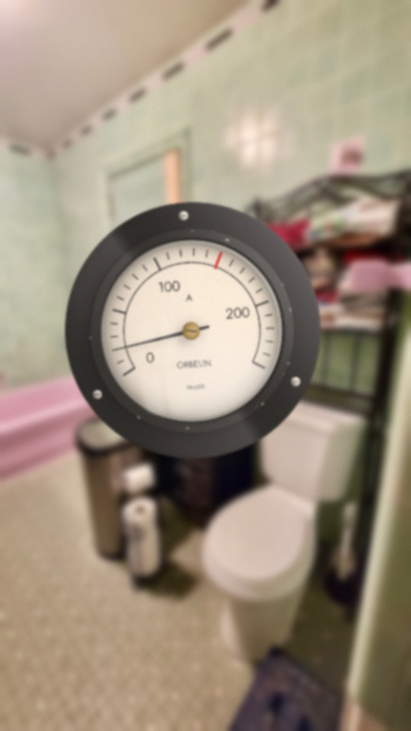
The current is 20 A
